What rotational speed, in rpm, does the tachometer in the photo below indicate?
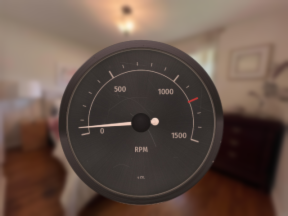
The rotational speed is 50 rpm
